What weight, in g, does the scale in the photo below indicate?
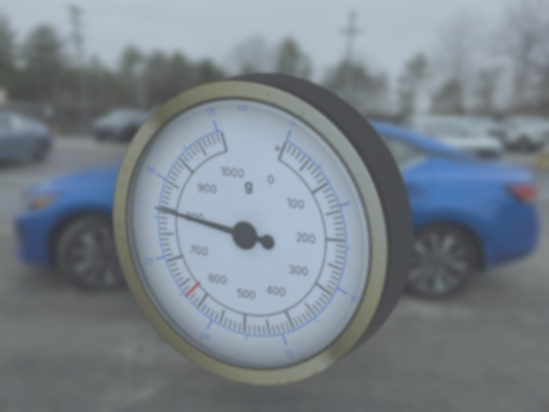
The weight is 800 g
